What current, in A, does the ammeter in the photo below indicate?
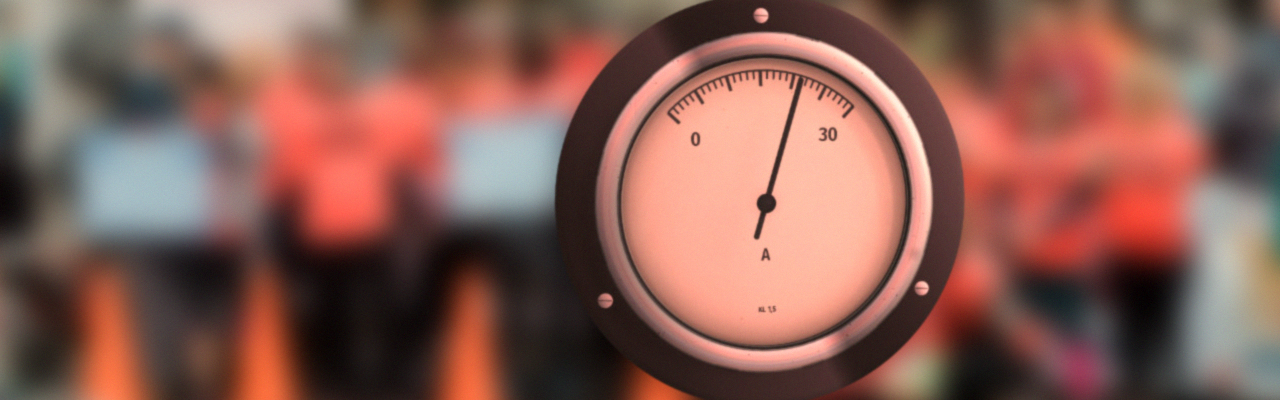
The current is 21 A
